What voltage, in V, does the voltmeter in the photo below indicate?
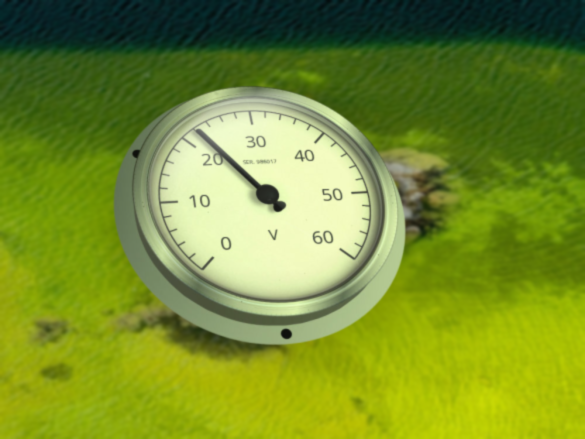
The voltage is 22 V
